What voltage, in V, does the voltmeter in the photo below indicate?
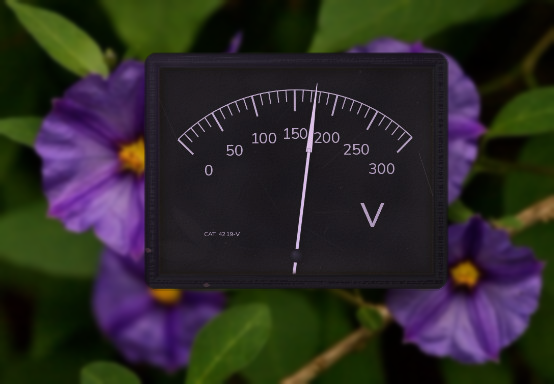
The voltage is 175 V
